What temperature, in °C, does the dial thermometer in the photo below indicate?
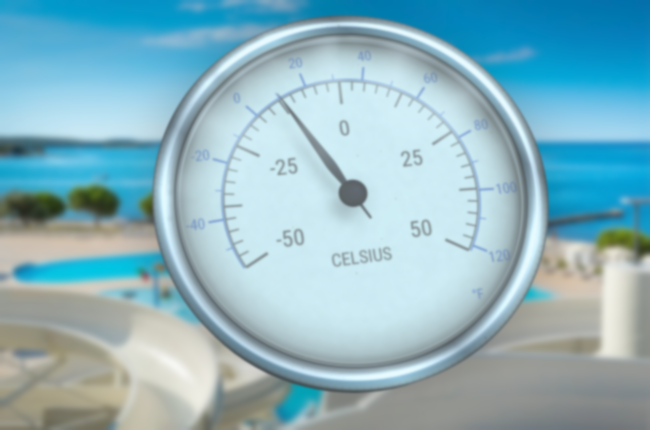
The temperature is -12.5 °C
